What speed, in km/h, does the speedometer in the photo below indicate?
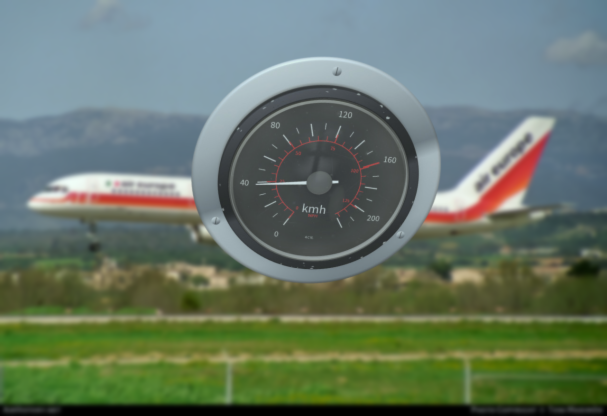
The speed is 40 km/h
